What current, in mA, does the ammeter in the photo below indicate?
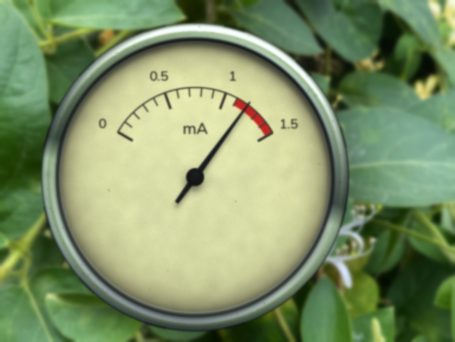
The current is 1.2 mA
